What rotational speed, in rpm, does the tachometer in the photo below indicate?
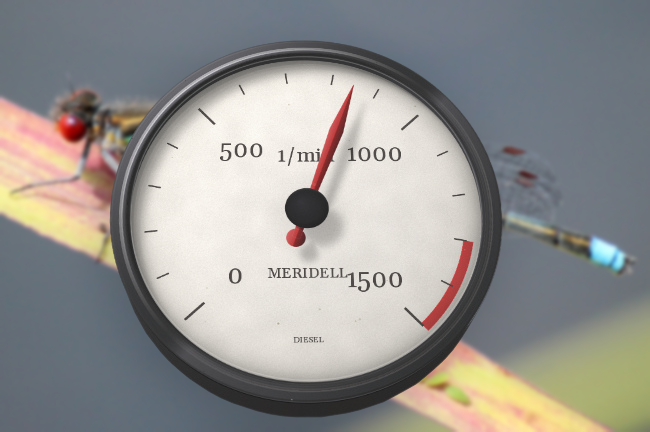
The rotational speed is 850 rpm
